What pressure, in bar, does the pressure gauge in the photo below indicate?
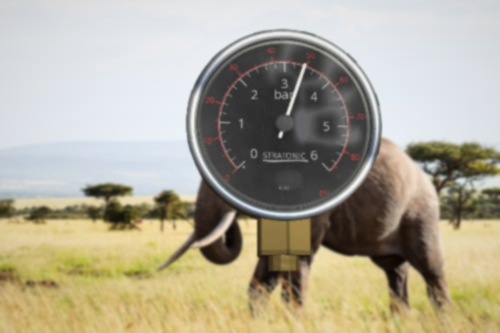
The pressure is 3.4 bar
